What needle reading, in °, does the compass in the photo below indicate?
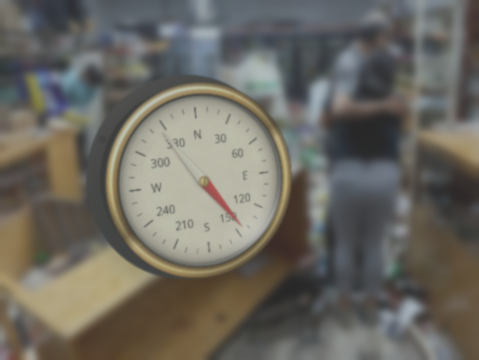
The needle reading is 145 °
